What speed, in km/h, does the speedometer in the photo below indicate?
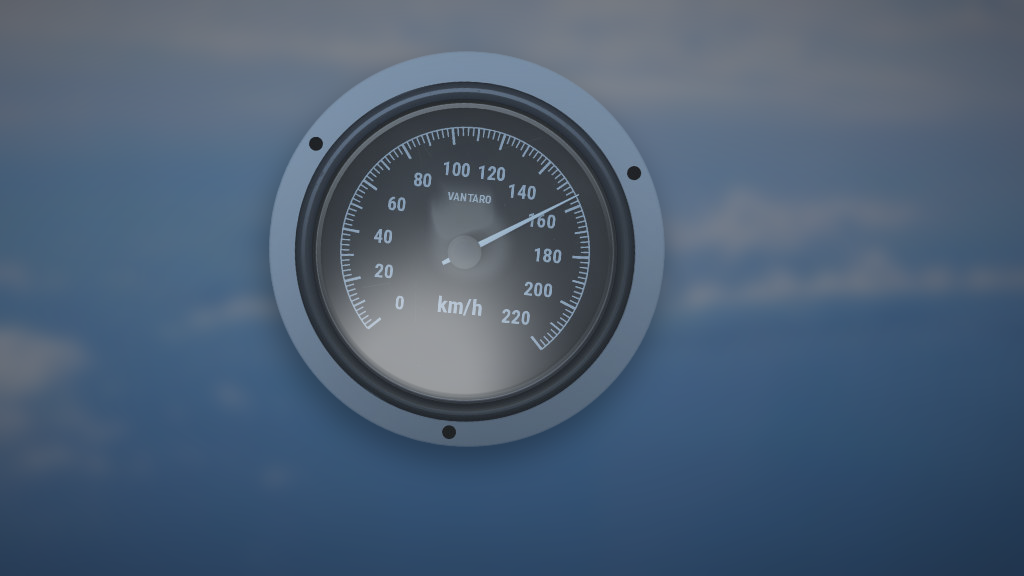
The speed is 156 km/h
